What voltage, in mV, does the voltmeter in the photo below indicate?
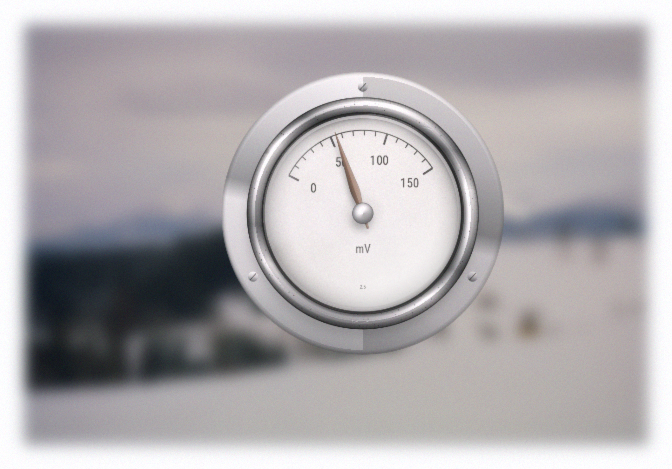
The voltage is 55 mV
